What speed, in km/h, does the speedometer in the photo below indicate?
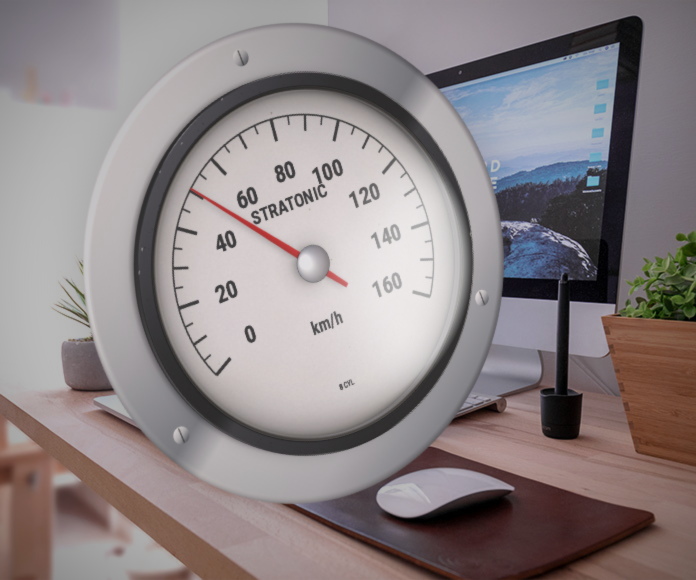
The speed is 50 km/h
